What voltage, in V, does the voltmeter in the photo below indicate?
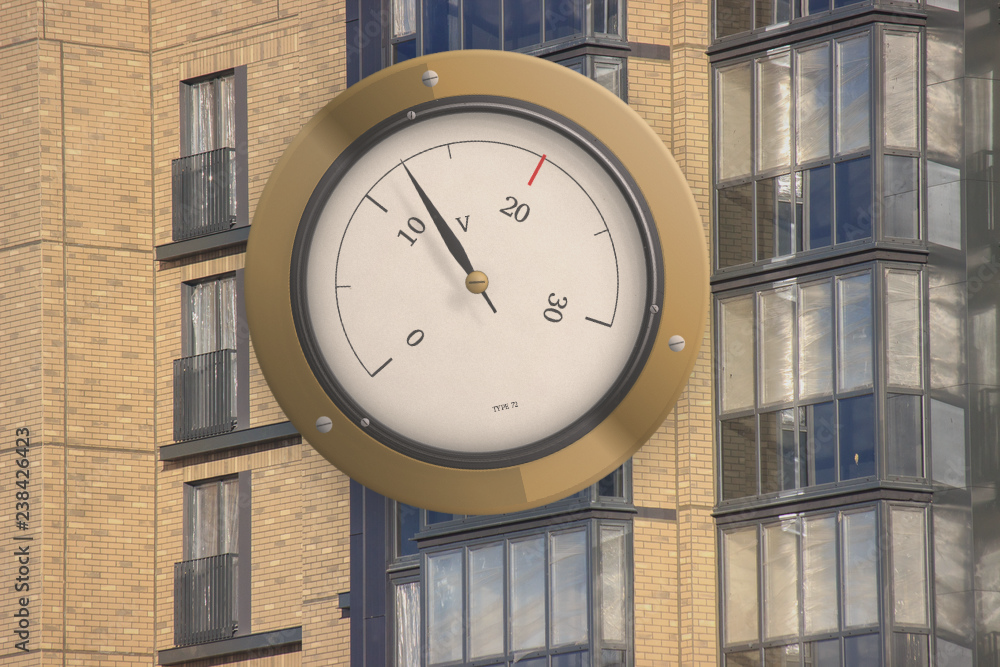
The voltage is 12.5 V
